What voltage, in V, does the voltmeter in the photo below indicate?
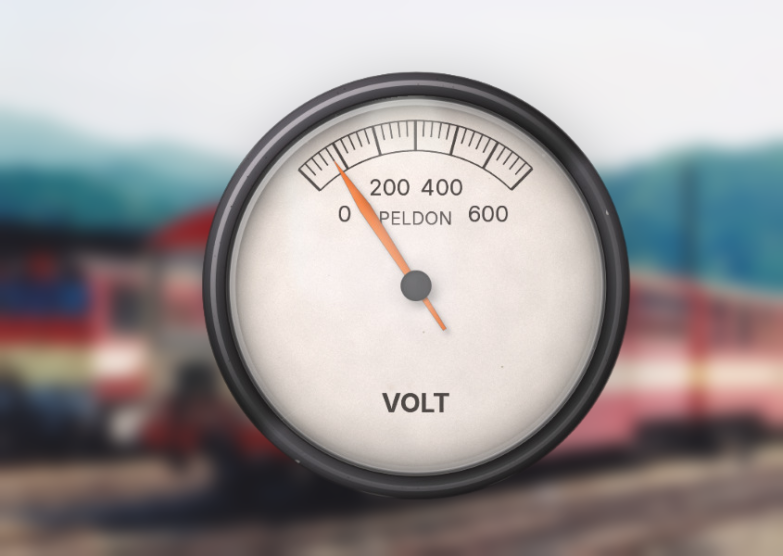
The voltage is 80 V
